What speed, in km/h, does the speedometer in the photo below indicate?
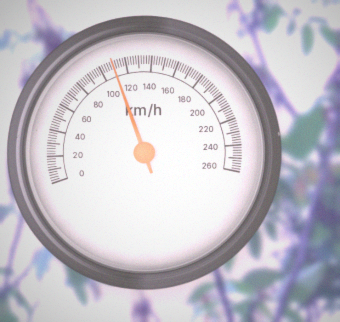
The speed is 110 km/h
